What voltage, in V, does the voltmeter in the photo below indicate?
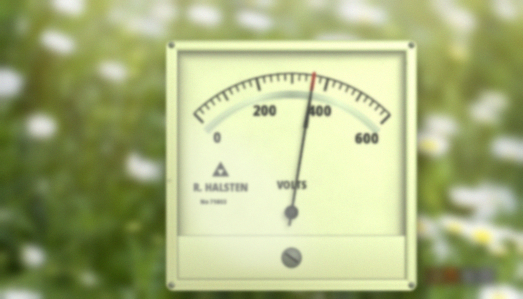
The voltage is 360 V
